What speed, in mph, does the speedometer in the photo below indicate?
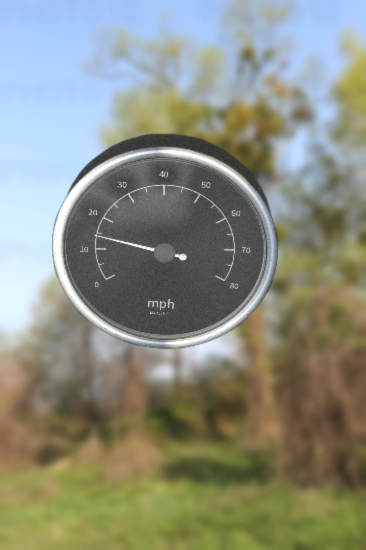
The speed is 15 mph
